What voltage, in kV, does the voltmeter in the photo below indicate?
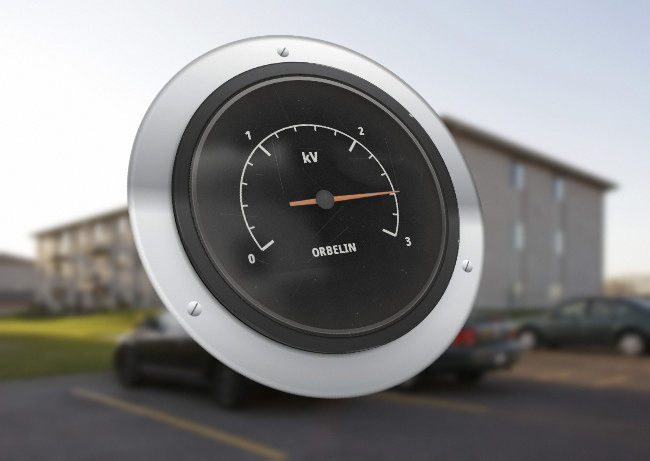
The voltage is 2.6 kV
